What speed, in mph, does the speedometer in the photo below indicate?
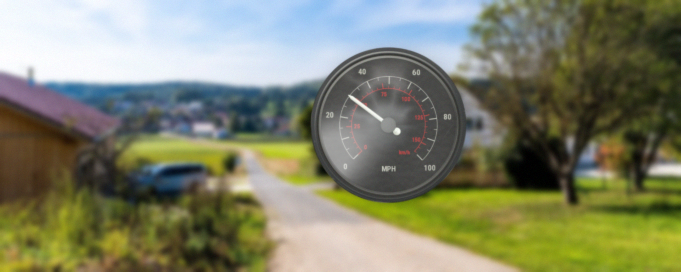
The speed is 30 mph
